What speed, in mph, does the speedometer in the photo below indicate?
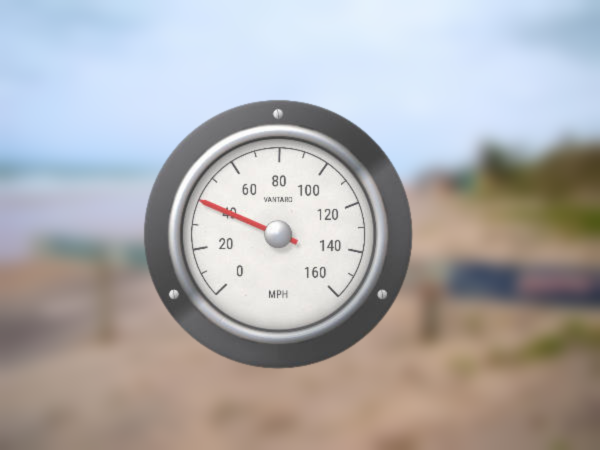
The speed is 40 mph
